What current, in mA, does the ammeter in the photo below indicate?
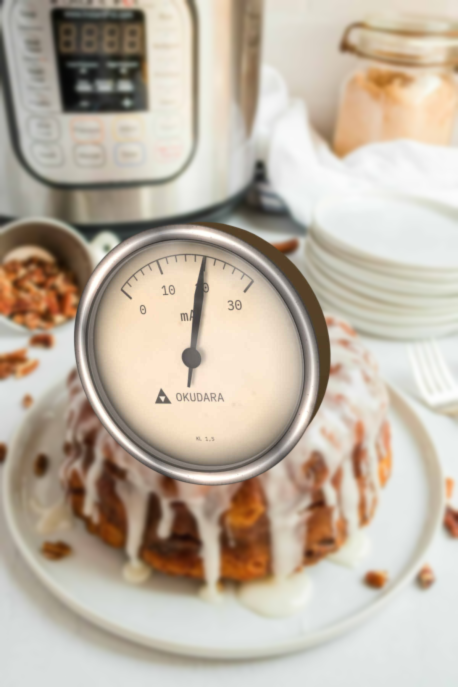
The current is 20 mA
